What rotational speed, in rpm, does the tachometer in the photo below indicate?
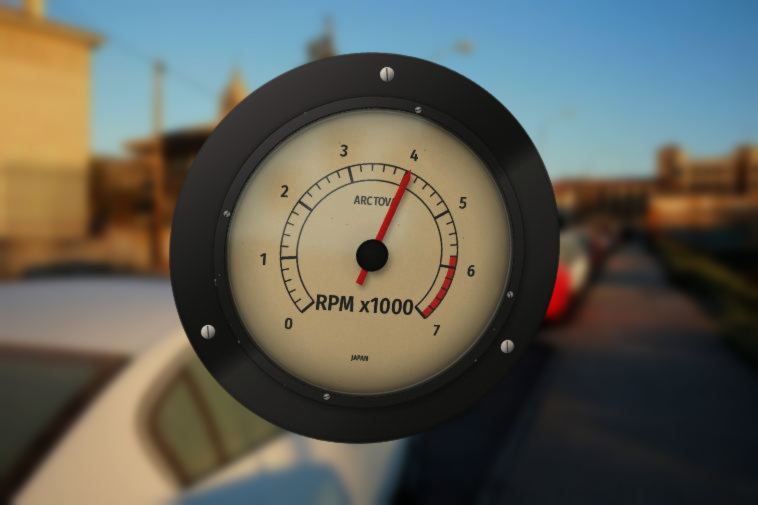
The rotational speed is 4000 rpm
